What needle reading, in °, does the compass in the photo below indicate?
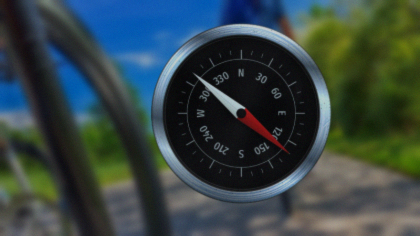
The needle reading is 130 °
